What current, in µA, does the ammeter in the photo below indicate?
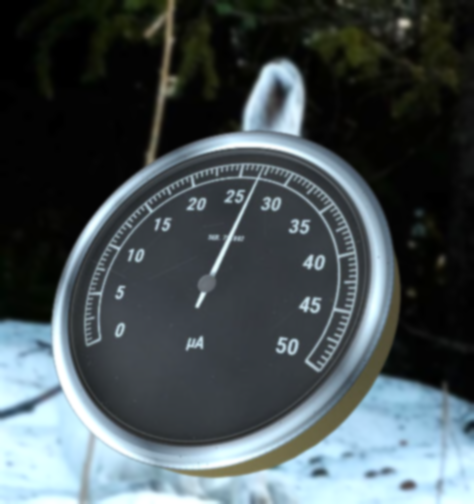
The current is 27.5 µA
